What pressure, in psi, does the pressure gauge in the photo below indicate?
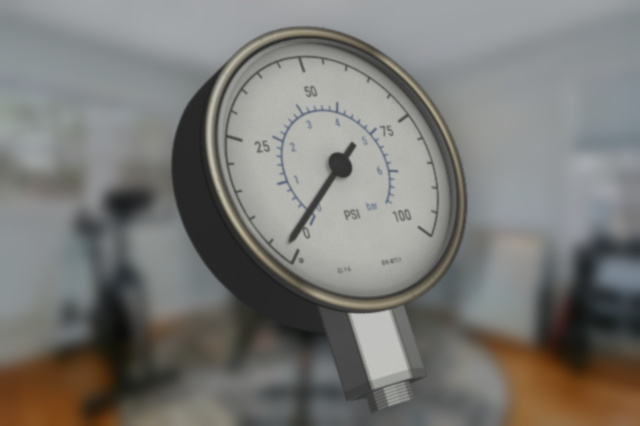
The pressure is 2.5 psi
